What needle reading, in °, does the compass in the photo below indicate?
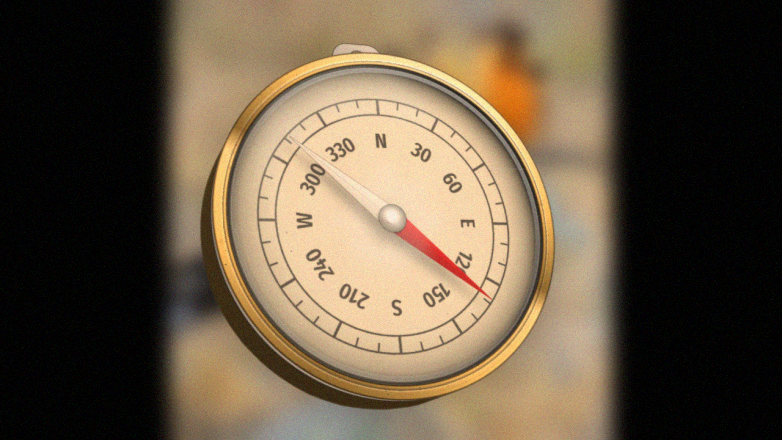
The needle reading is 130 °
